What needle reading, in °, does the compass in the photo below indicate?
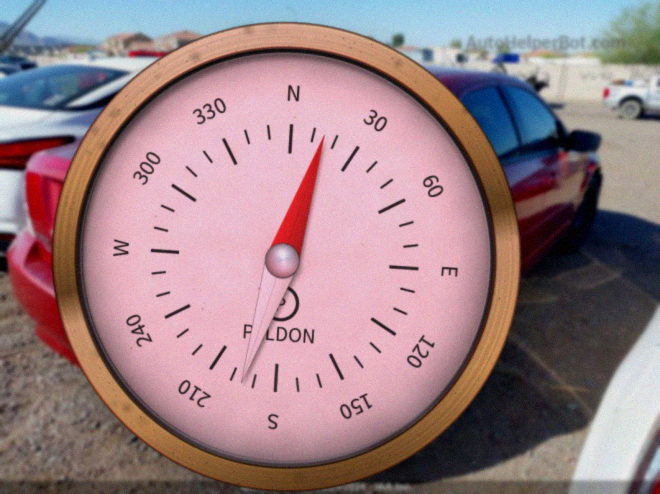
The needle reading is 15 °
